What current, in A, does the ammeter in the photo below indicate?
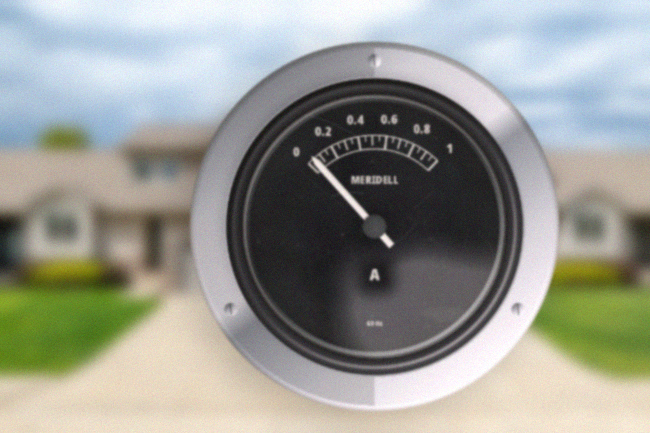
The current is 0.05 A
